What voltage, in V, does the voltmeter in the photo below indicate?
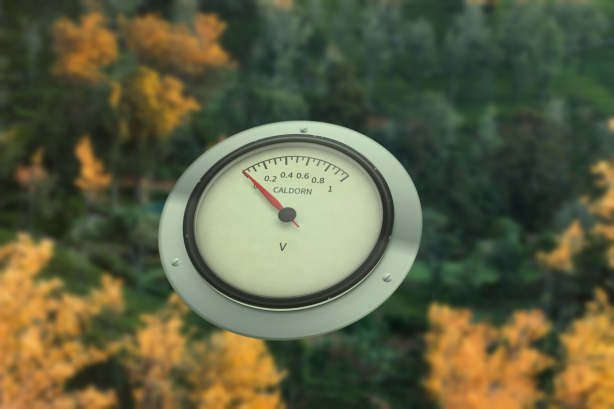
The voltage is 0 V
